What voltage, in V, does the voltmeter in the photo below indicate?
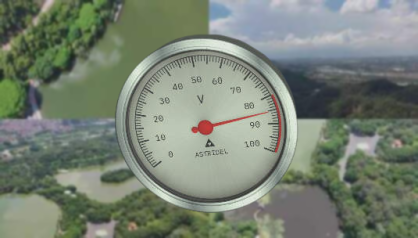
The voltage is 85 V
